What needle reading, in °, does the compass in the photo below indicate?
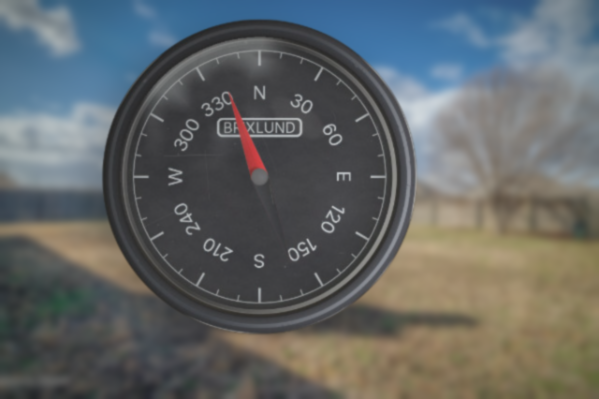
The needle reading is 340 °
